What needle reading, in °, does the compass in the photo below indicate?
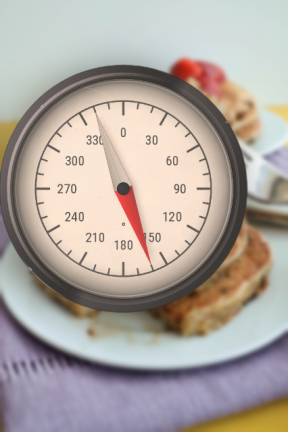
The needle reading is 160 °
